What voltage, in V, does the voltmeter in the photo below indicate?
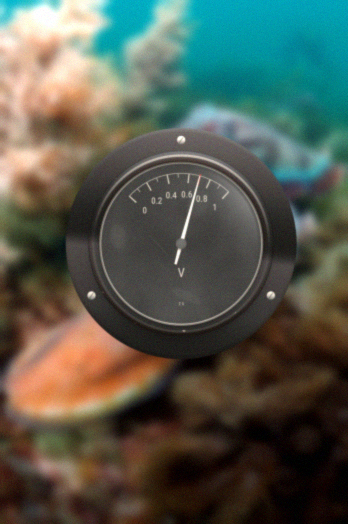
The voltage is 0.7 V
